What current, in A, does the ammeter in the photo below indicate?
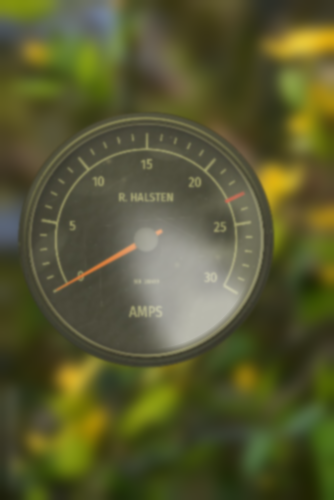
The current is 0 A
